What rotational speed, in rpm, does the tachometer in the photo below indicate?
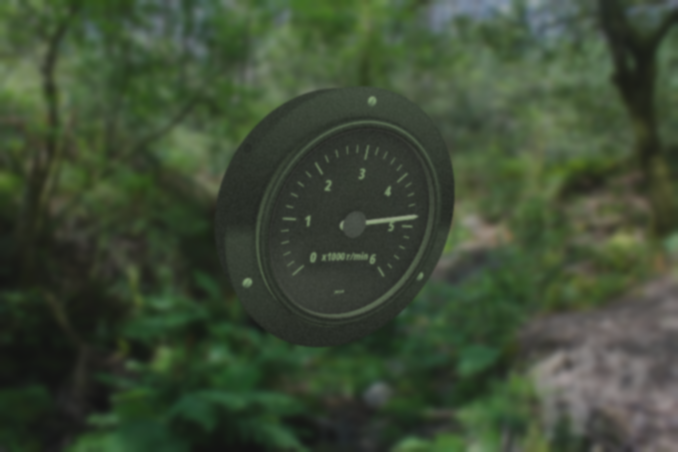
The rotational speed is 4800 rpm
